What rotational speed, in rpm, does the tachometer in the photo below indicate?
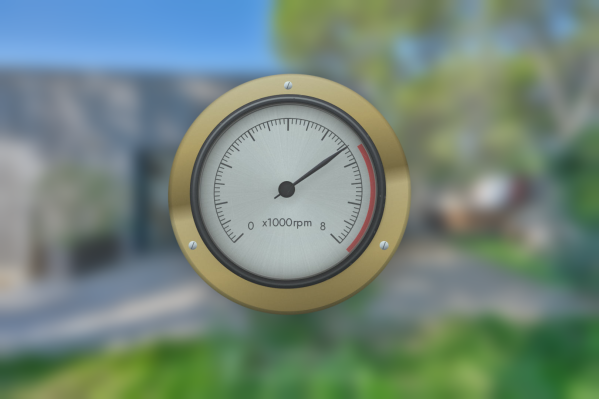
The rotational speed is 5600 rpm
